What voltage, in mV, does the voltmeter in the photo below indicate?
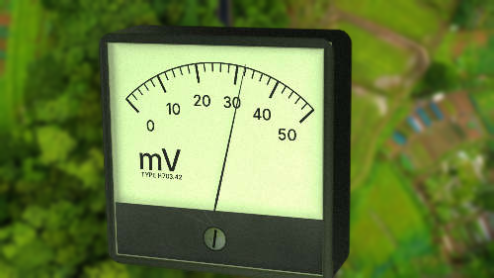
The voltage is 32 mV
